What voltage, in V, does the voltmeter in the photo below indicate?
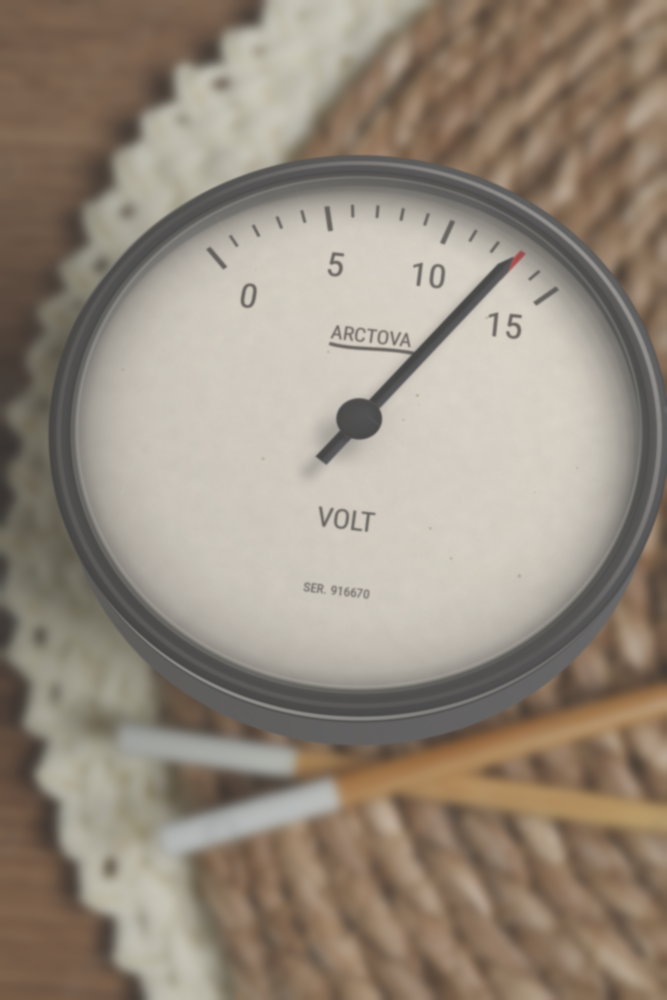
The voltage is 13 V
